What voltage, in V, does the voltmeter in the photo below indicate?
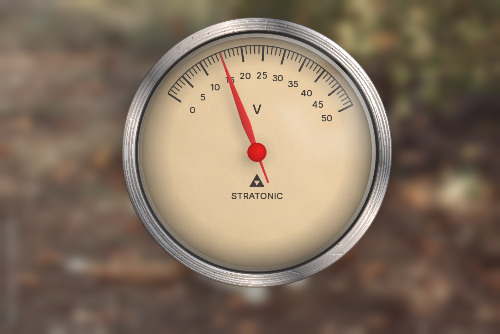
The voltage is 15 V
